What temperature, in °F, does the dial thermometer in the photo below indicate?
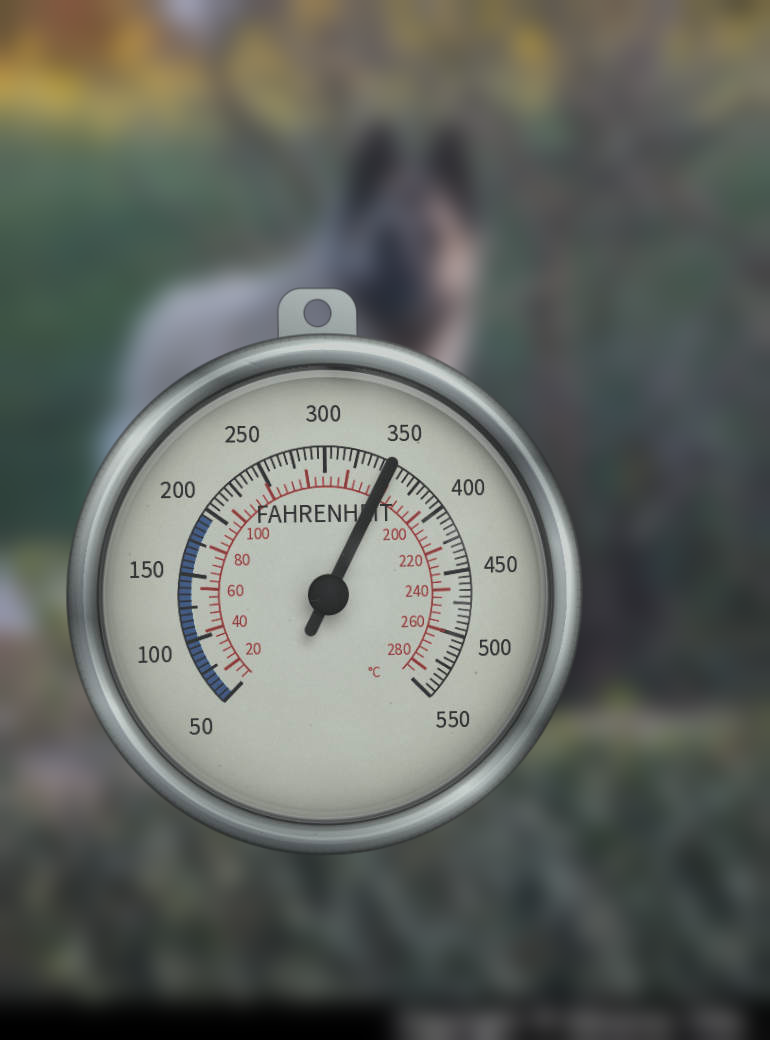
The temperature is 350 °F
